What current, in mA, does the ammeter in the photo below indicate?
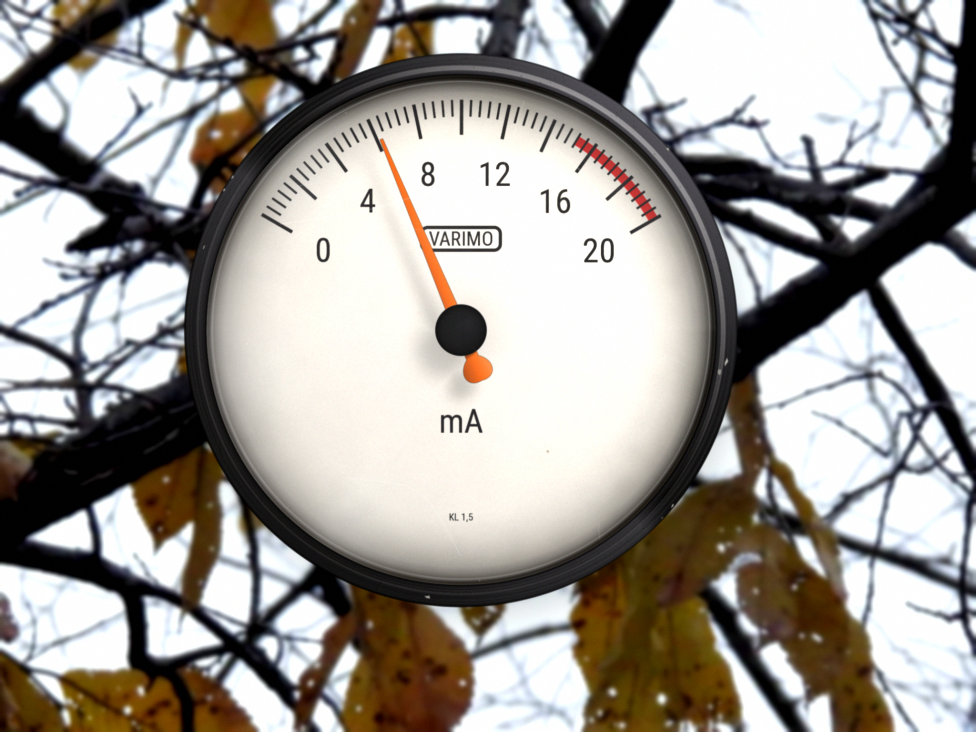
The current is 6.2 mA
